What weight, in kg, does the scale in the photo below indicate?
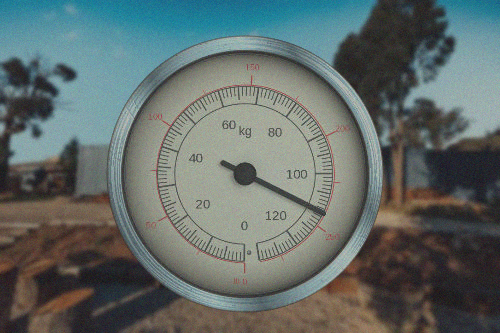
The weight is 110 kg
